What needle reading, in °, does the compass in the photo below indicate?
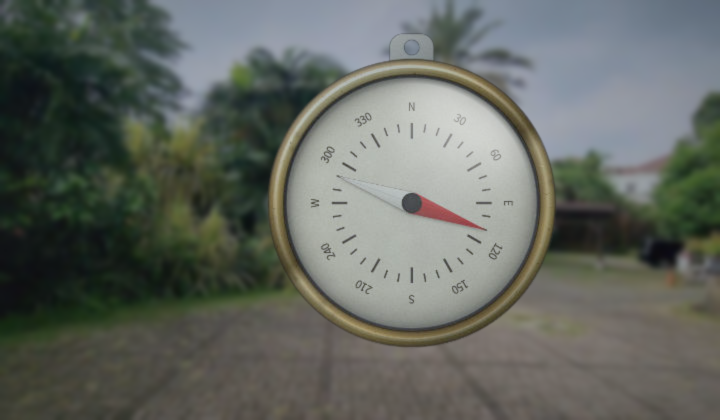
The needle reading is 110 °
